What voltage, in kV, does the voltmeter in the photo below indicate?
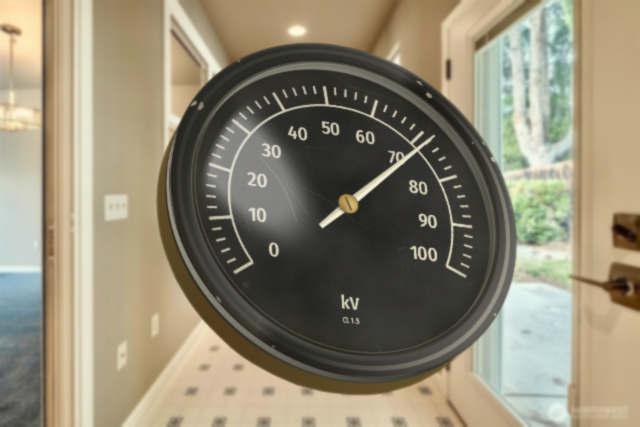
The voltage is 72 kV
